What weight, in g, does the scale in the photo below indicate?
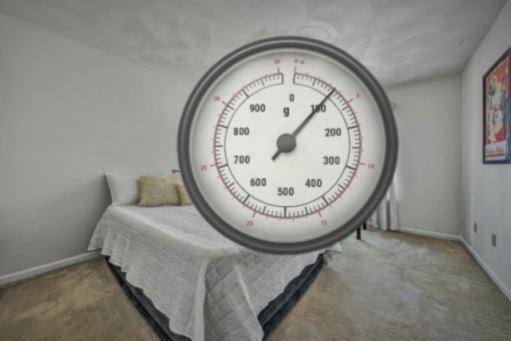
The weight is 100 g
